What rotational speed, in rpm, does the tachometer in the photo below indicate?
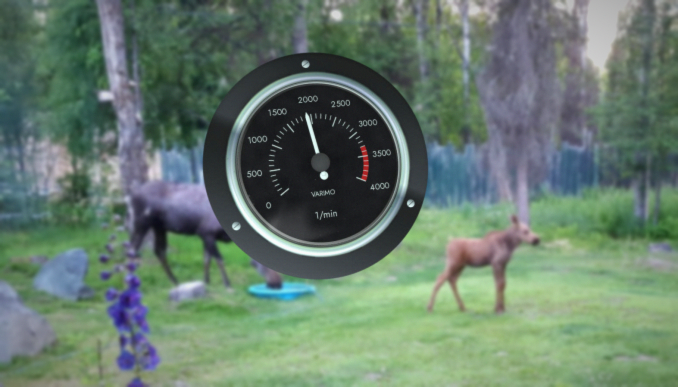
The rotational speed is 1900 rpm
